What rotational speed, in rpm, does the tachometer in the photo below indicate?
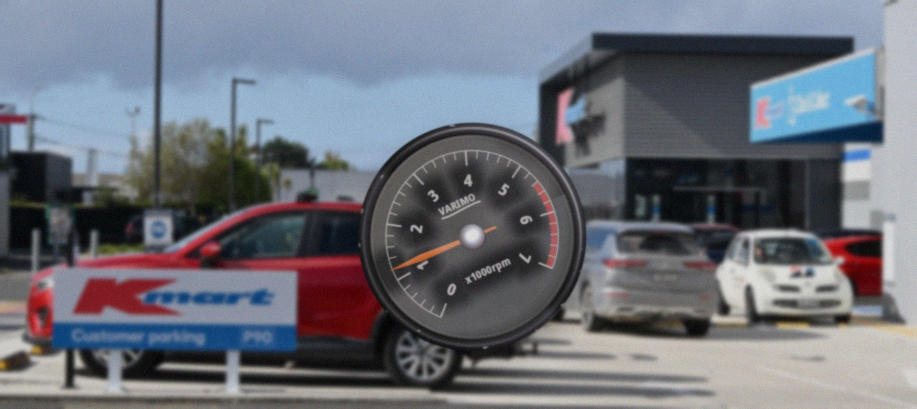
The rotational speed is 1200 rpm
